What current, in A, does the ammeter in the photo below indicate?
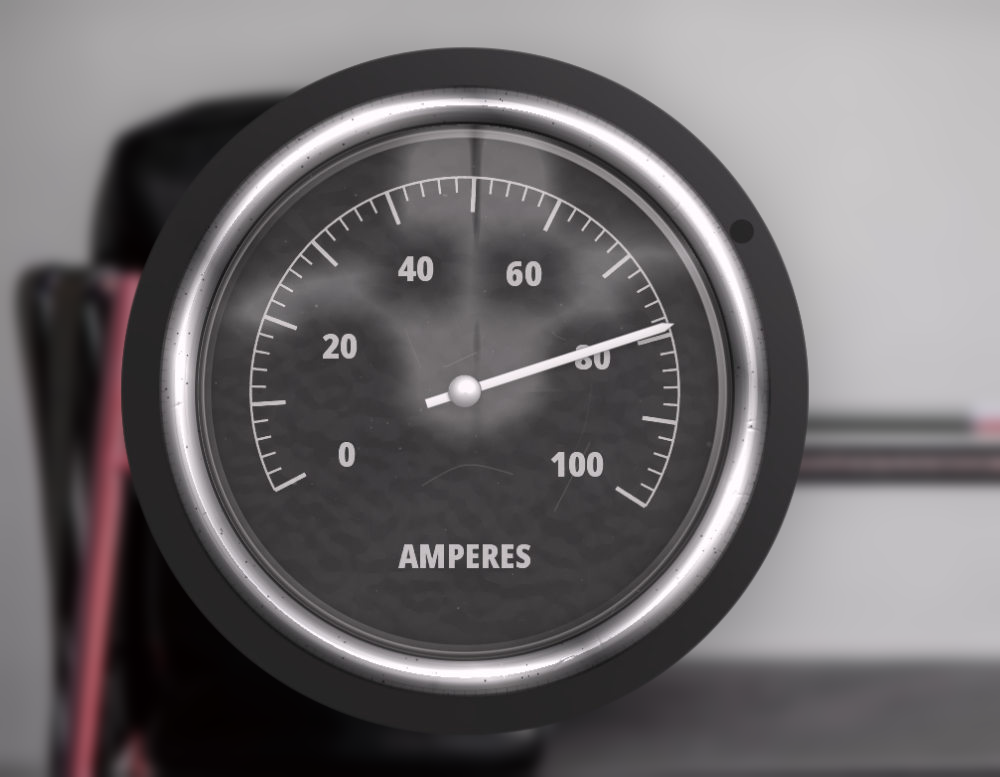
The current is 79 A
